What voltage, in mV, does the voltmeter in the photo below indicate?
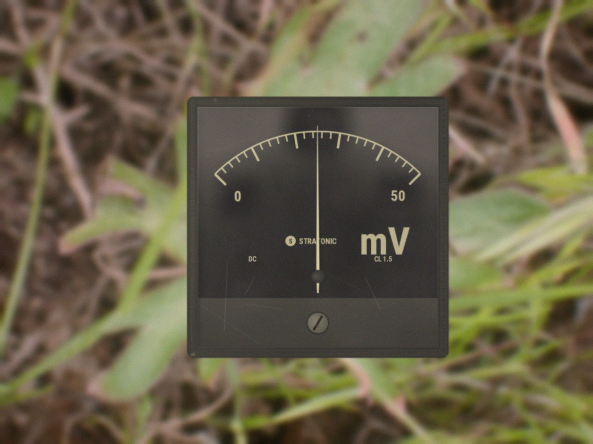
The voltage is 25 mV
